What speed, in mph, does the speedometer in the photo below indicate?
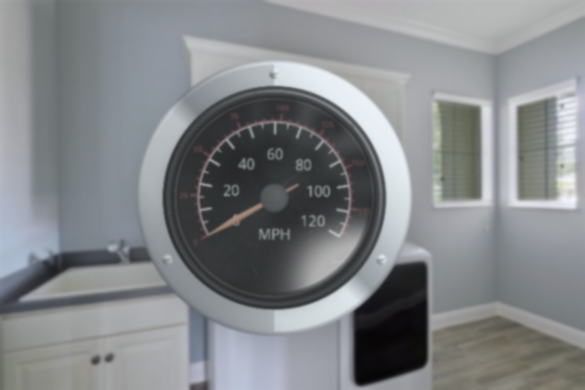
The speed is 0 mph
